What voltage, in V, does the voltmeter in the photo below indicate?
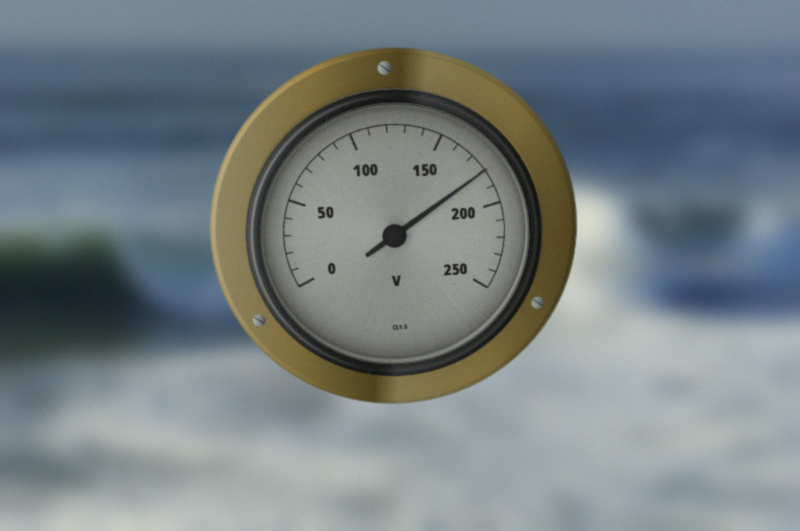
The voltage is 180 V
